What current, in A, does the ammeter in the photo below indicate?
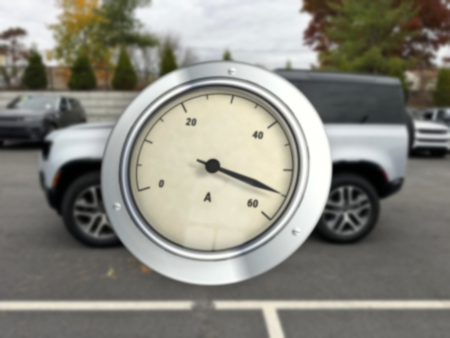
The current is 55 A
